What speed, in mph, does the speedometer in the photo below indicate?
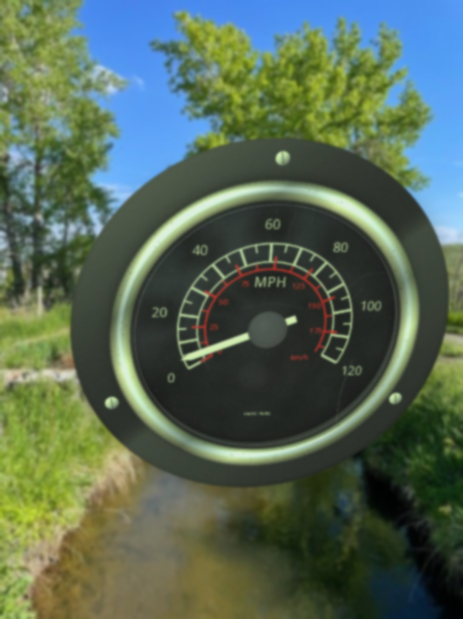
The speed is 5 mph
